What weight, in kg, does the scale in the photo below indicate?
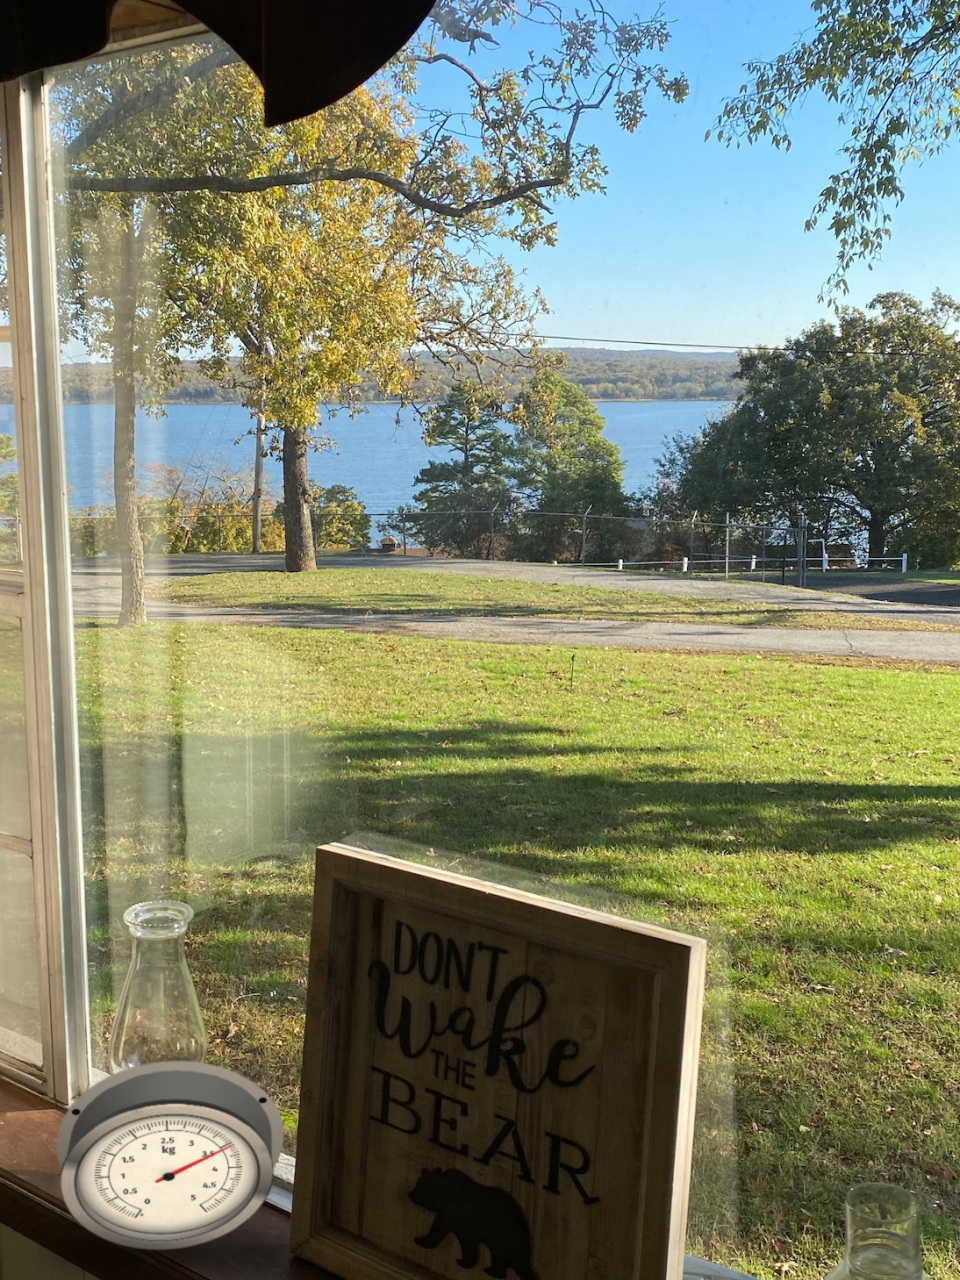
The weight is 3.5 kg
